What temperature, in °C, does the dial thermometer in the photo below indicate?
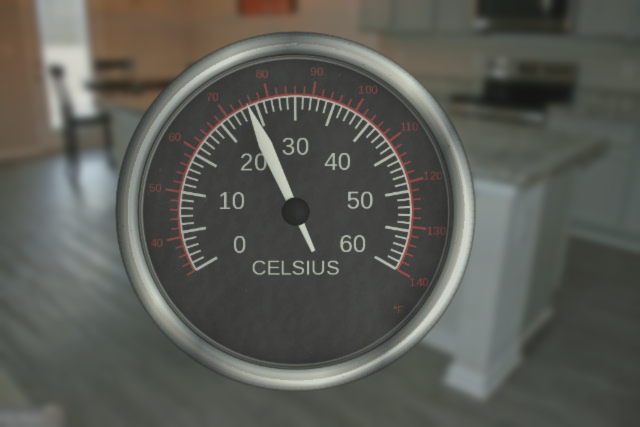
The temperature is 24 °C
